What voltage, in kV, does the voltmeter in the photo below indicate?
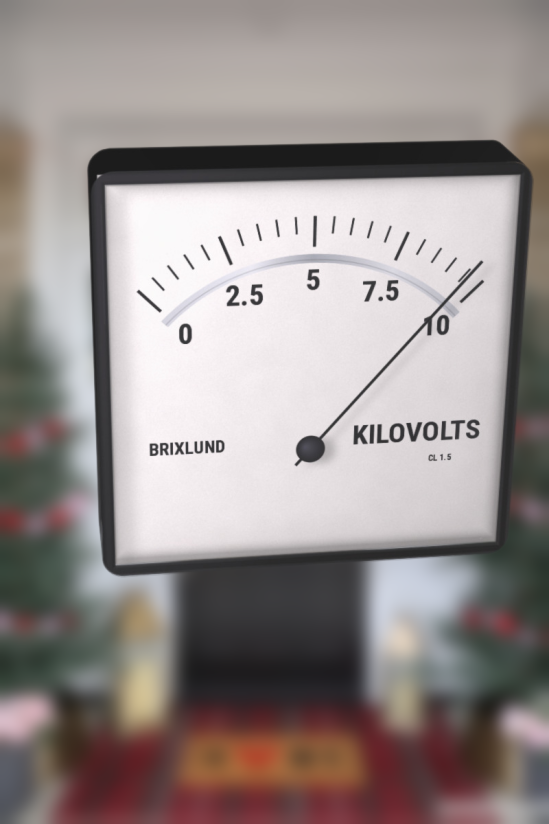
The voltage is 9.5 kV
